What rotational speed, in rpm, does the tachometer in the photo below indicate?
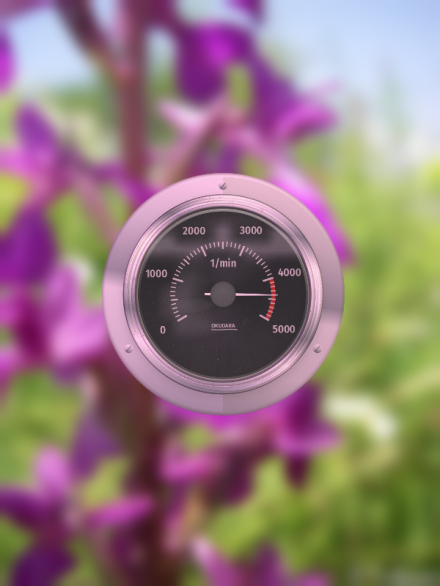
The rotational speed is 4400 rpm
